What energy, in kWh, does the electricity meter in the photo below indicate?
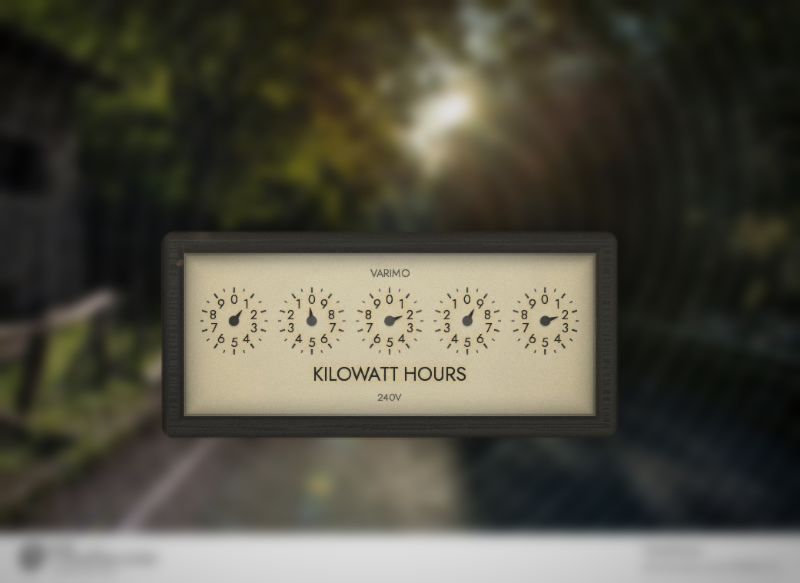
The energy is 10192 kWh
